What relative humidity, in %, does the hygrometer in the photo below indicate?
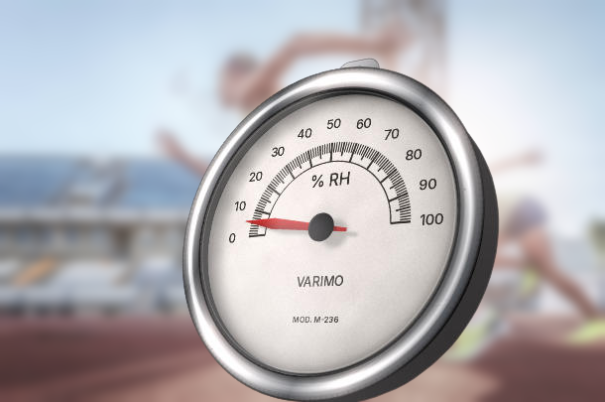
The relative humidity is 5 %
